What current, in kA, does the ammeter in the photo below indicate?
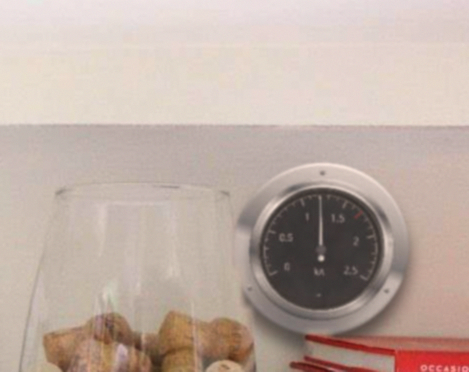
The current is 1.2 kA
